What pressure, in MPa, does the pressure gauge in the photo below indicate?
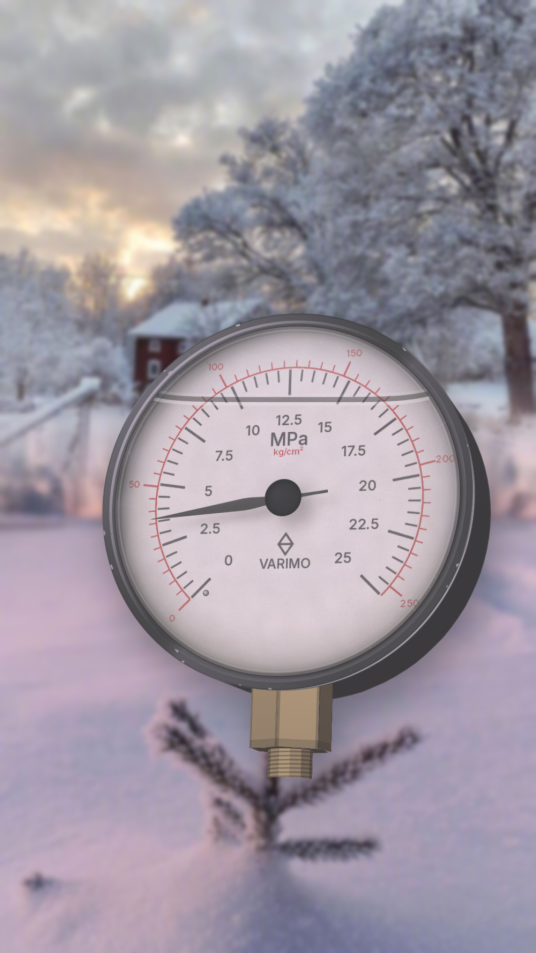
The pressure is 3.5 MPa
